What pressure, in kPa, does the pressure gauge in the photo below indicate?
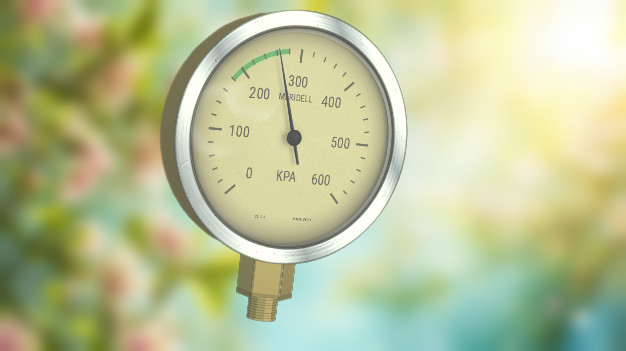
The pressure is 260 kPa
